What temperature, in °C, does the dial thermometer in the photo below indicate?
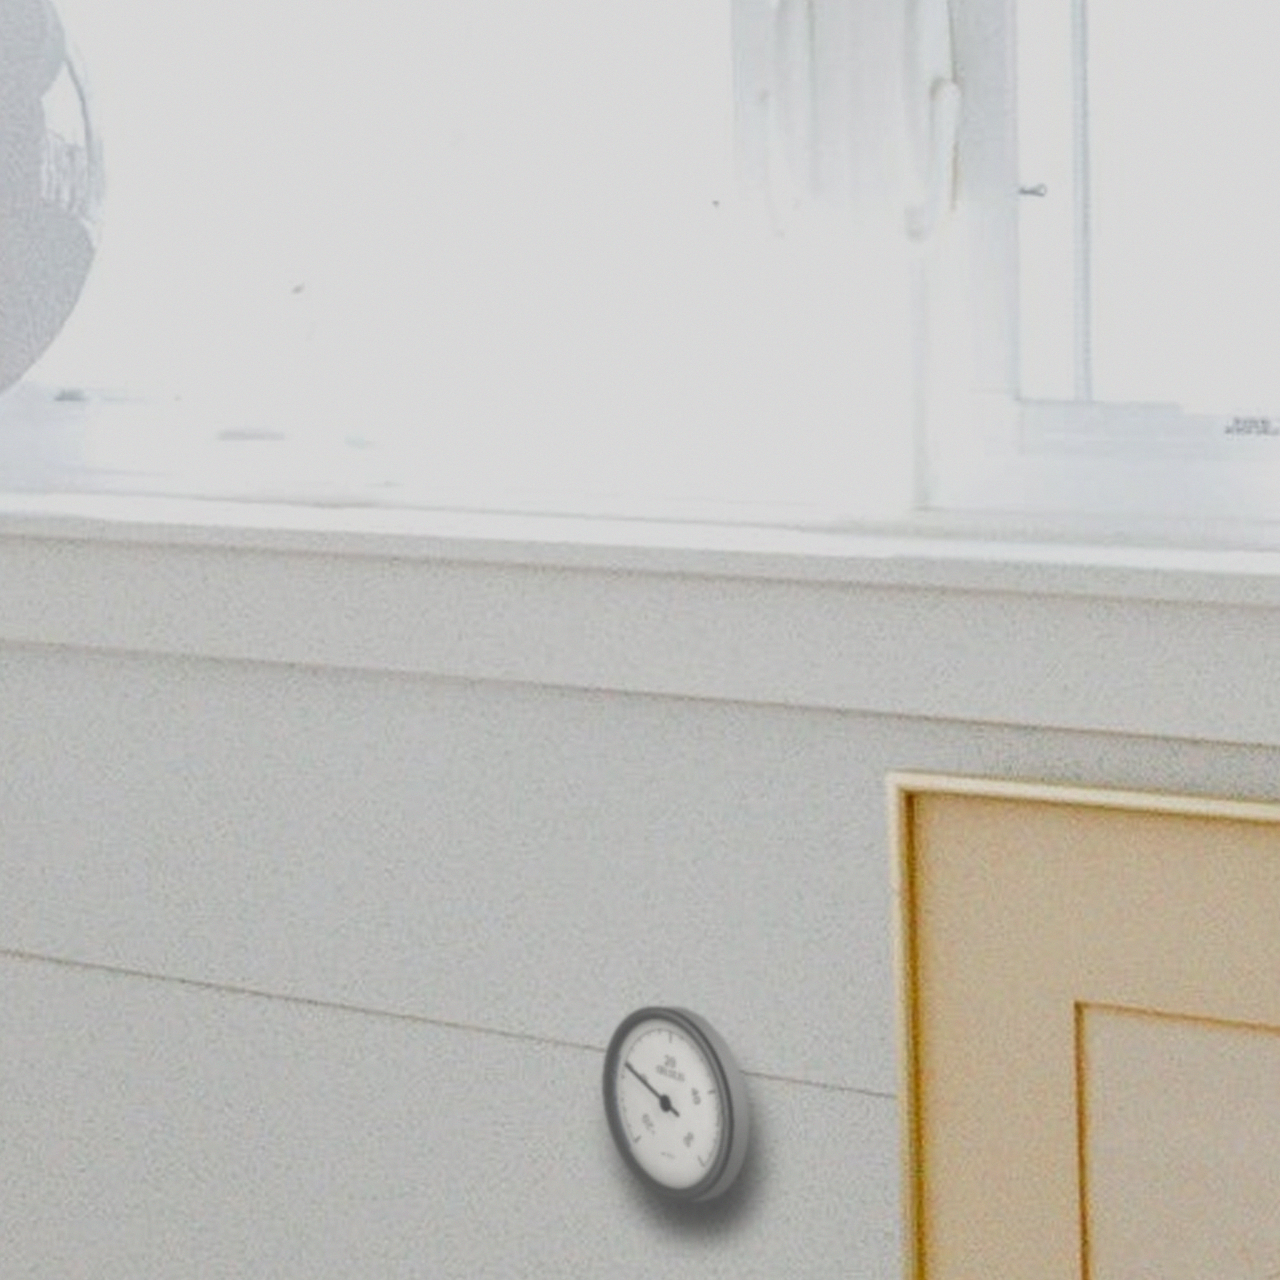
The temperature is 0 °C
